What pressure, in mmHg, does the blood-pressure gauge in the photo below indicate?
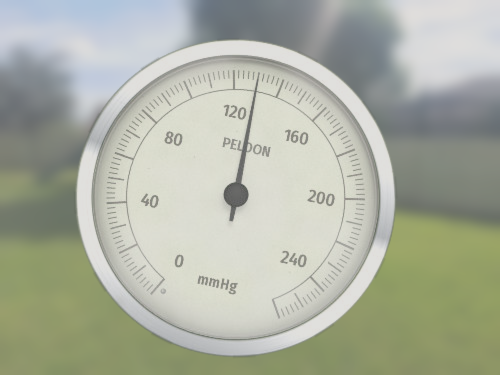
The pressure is 130 mmHg
